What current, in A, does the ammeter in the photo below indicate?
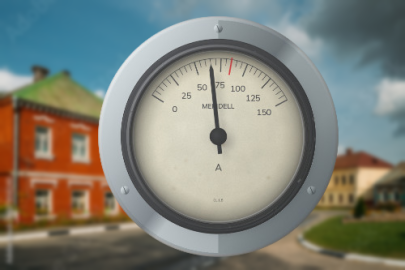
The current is 65 A
